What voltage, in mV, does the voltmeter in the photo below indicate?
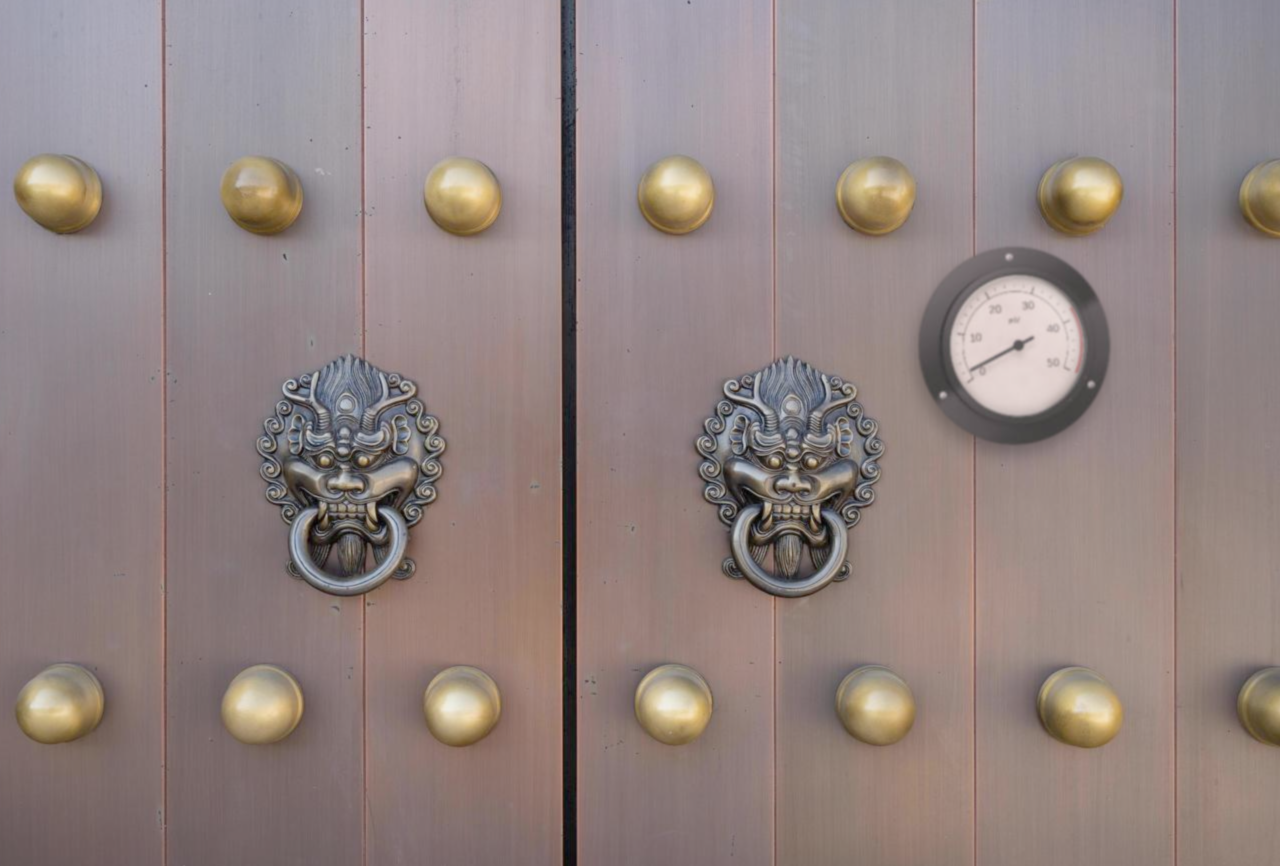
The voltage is 2 mV
